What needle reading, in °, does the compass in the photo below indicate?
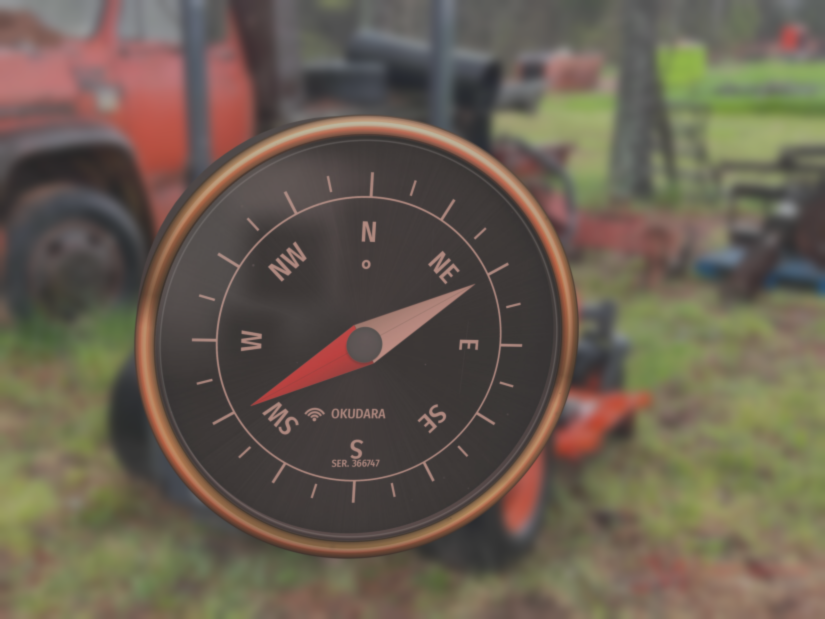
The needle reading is 240 °
